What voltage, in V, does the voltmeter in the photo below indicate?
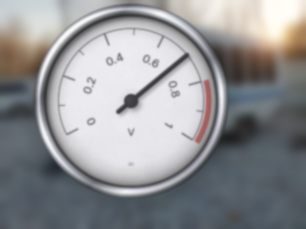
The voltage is 0.7 V
